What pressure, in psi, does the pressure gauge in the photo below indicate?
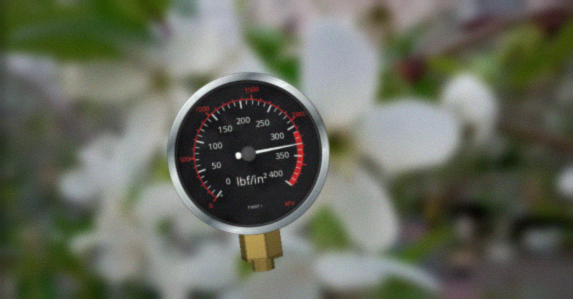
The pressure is 330 psi
